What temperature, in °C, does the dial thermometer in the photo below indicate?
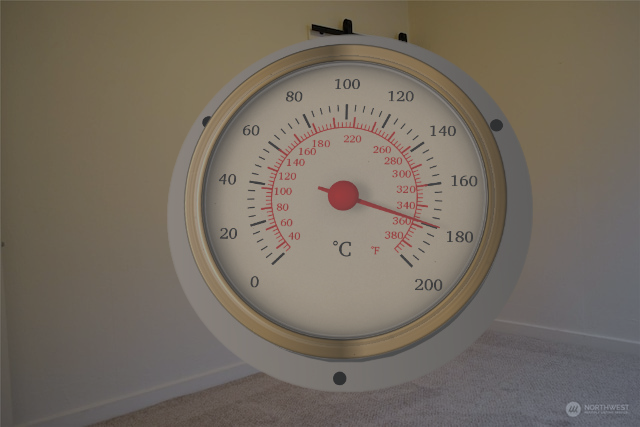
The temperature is 180 °C
